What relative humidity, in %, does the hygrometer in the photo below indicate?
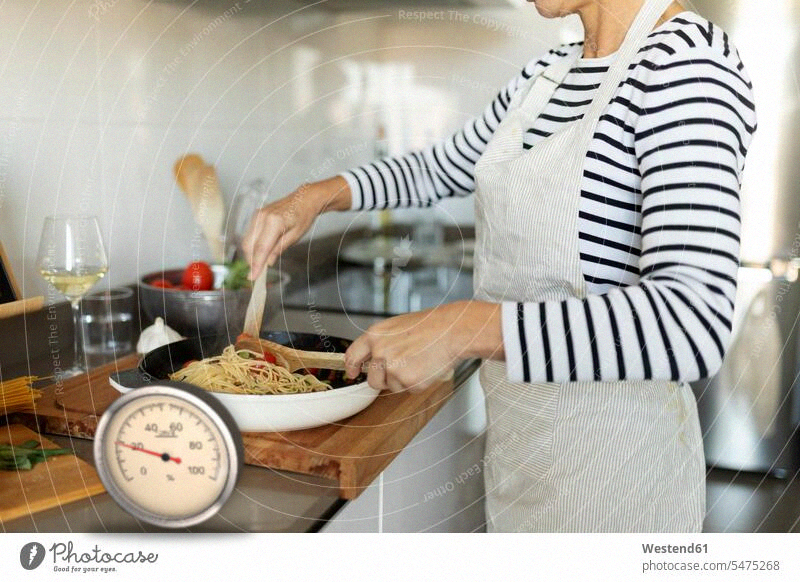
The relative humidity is 20 %
